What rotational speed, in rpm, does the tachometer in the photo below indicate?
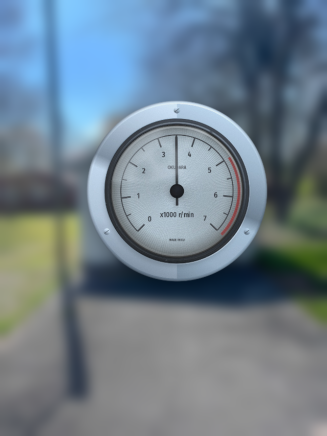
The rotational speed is 3500 rpm
